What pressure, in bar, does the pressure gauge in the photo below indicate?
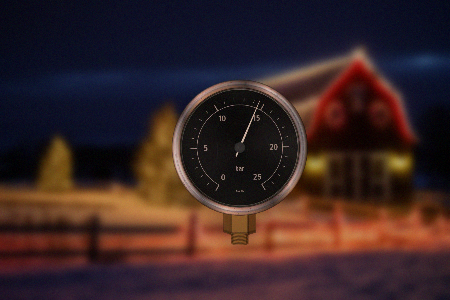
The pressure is 14.5 bar
